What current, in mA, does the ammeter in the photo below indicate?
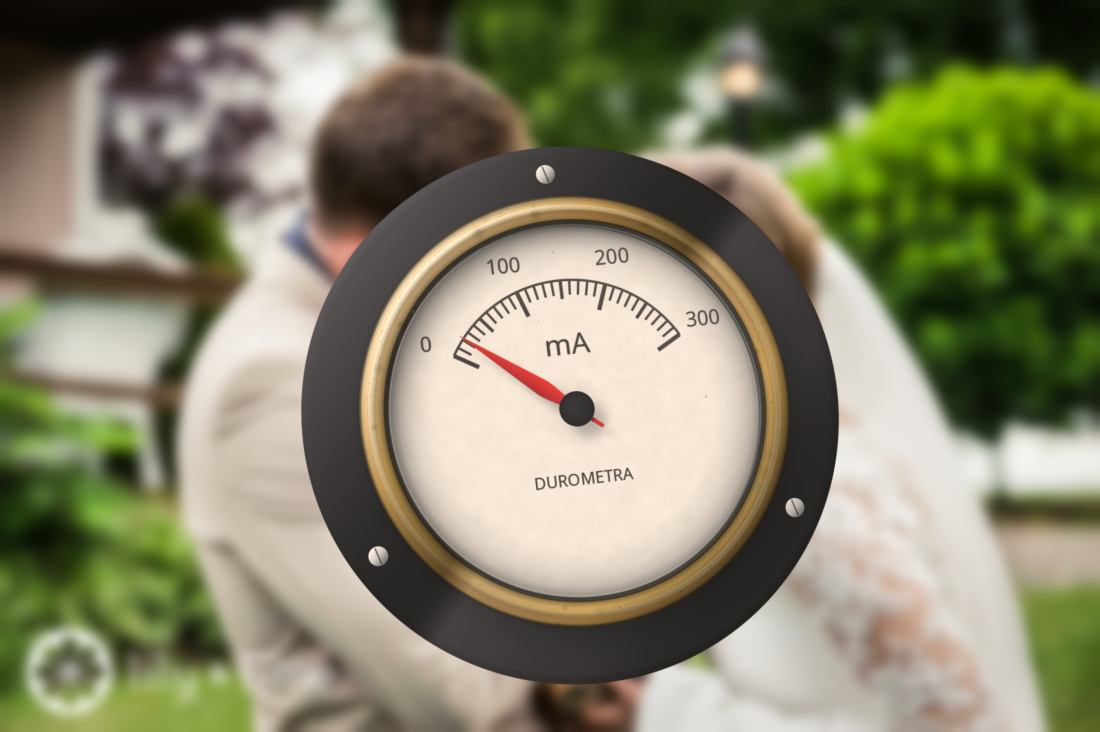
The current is 20 mA
